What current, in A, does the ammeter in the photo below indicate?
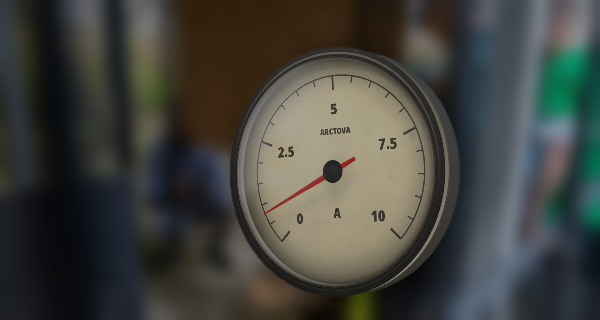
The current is 0.75 A
